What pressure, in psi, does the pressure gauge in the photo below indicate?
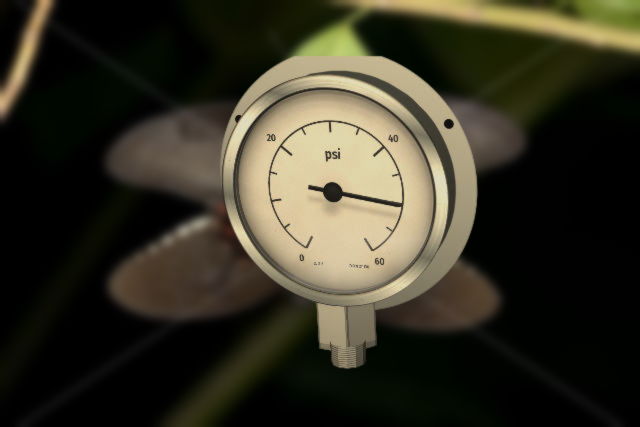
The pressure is 50 psi
